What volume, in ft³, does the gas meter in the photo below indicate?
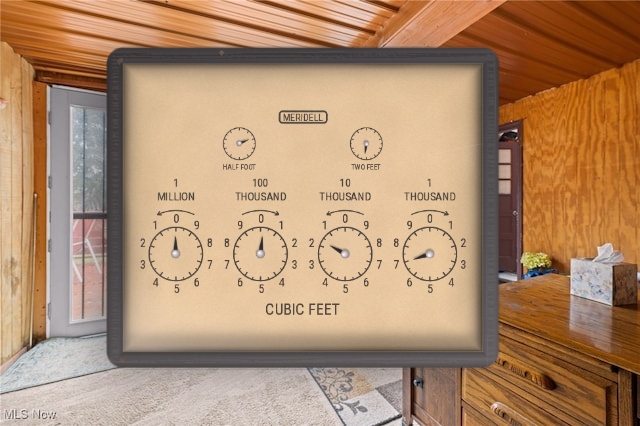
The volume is 1700 ft³
